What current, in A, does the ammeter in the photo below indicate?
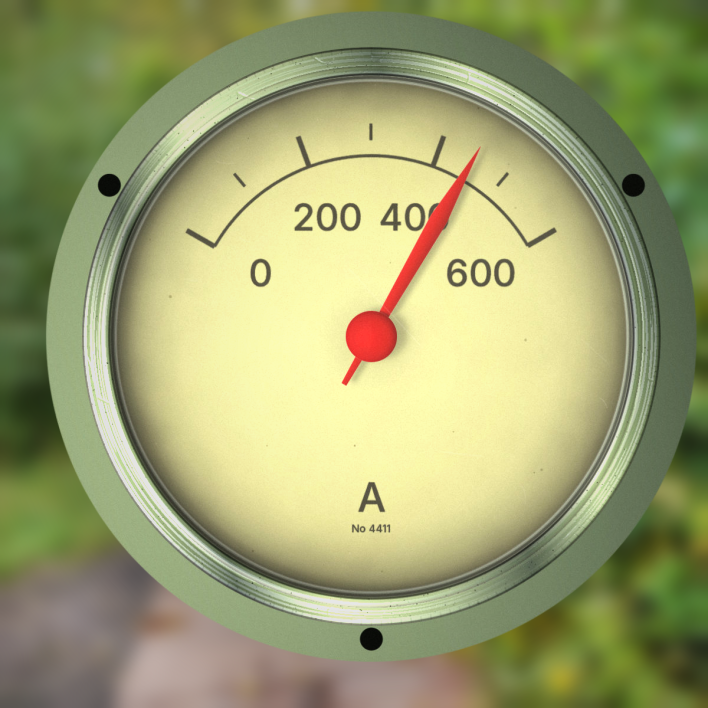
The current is 450 A
